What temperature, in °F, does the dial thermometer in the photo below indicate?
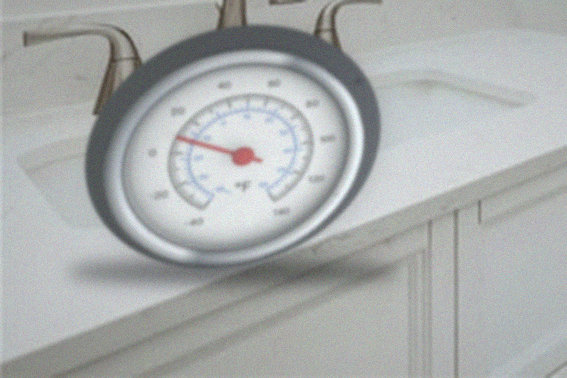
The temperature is 10 °F
